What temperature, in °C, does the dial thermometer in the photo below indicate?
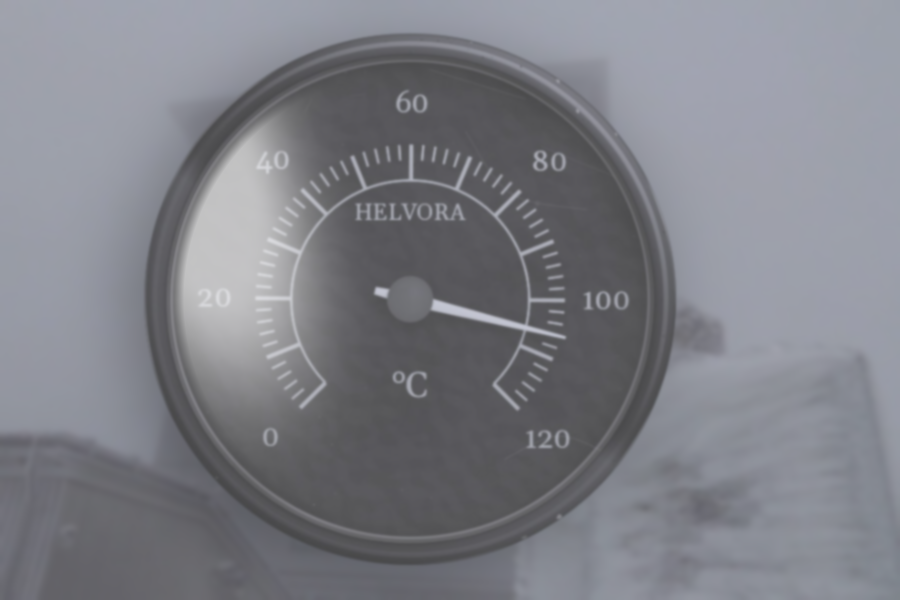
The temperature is 106 °C
